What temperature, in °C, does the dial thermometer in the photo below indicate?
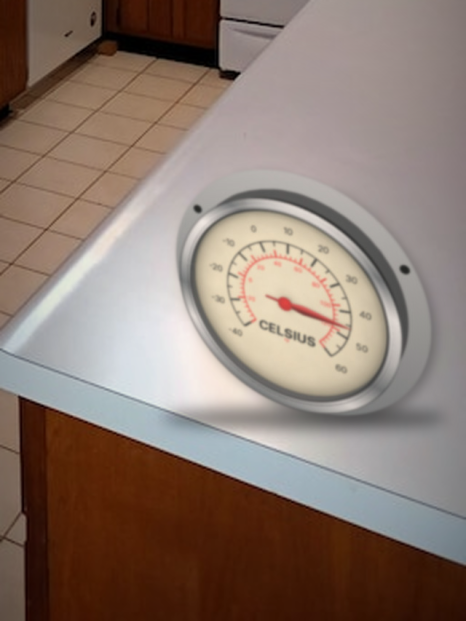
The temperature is 45 °C
